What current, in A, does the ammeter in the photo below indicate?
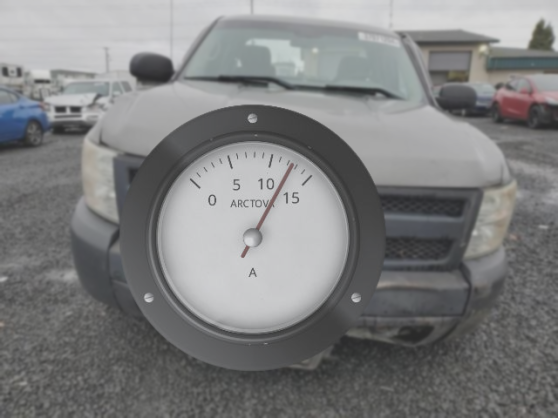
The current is 12.5 A
